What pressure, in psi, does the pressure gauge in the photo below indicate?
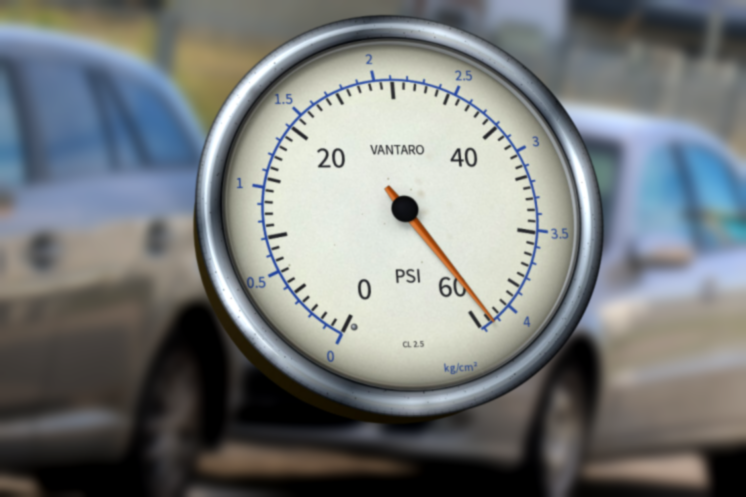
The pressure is 59 psi
